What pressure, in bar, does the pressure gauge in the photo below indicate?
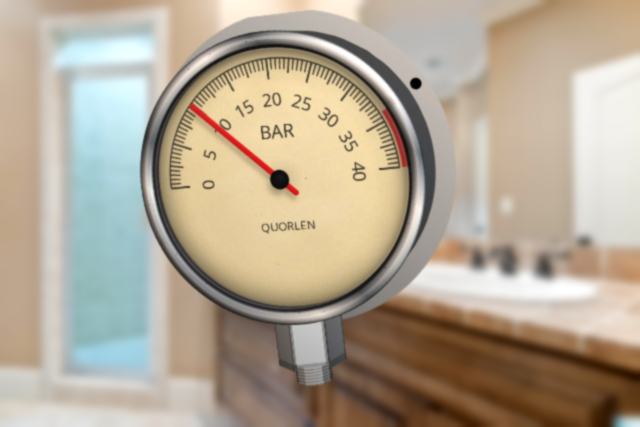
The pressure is 10 bar
